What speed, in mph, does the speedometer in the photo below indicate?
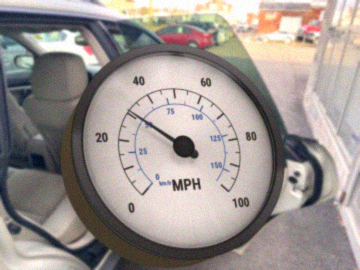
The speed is 30 mph
